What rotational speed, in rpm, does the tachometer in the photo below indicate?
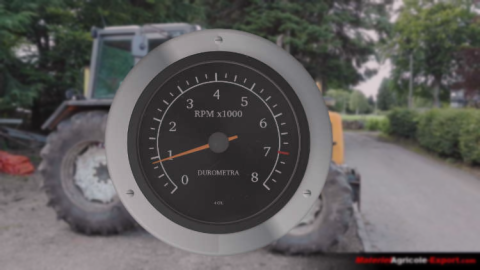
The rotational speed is 875 rpm
